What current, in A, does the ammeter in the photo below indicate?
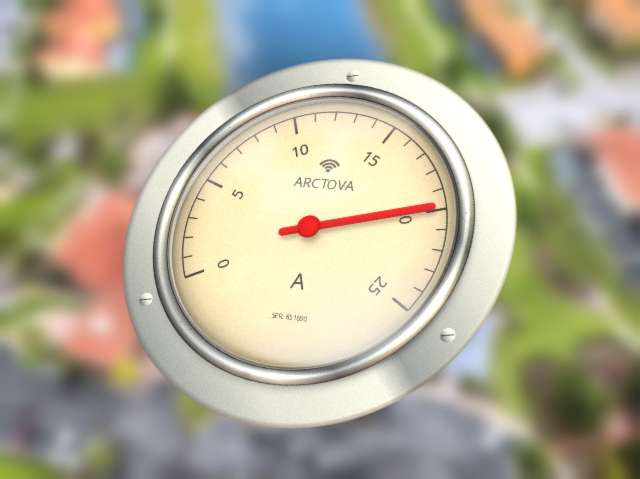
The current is 20 A
